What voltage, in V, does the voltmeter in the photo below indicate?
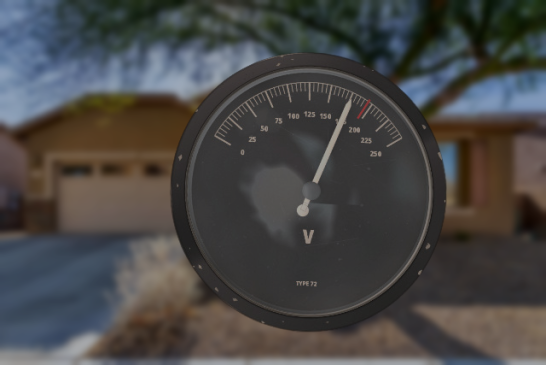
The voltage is 175 V
